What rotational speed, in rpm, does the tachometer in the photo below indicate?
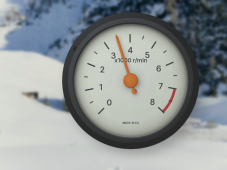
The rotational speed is 3500 rpm
